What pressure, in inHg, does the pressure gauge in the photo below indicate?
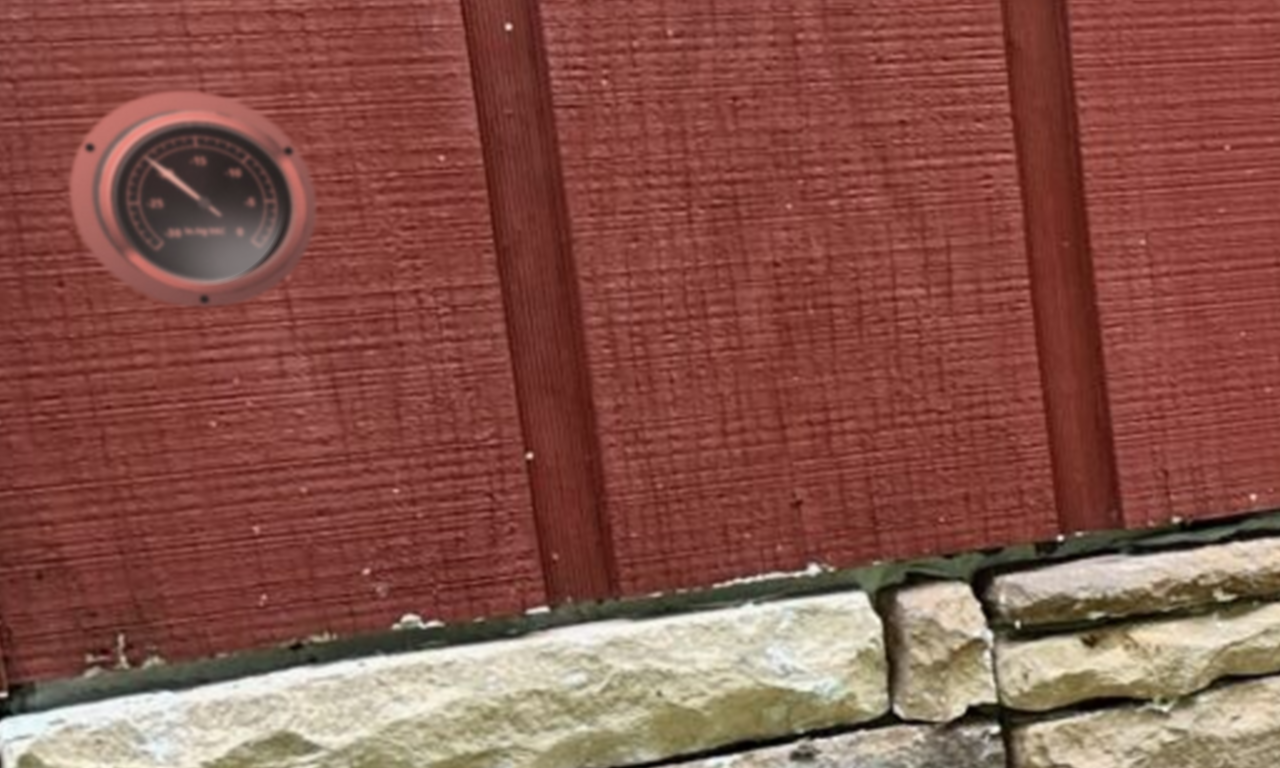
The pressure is -20 inHg
